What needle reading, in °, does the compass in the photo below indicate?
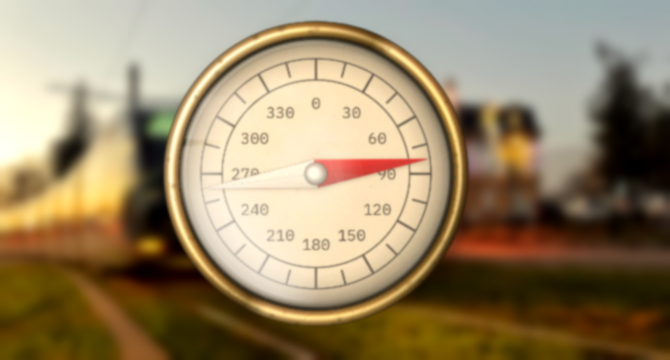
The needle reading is 82.5 °
